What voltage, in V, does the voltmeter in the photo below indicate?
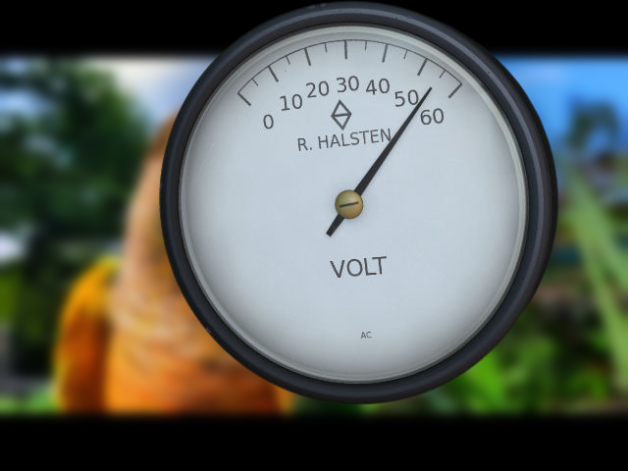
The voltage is 55 V
